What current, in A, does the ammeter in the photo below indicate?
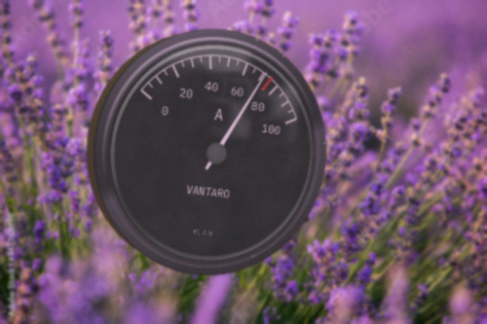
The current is 70 A
